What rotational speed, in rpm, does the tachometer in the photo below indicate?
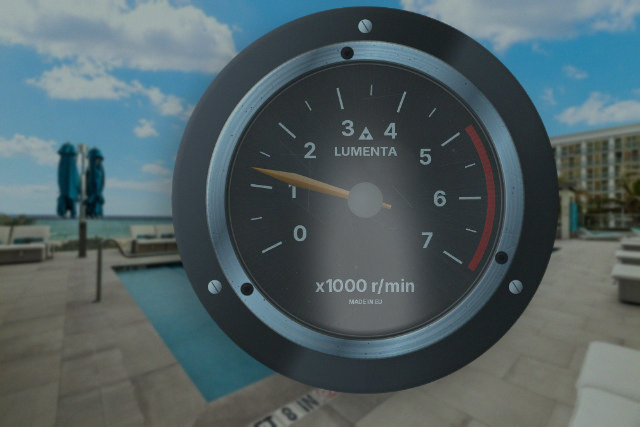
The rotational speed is 1250 rpm
